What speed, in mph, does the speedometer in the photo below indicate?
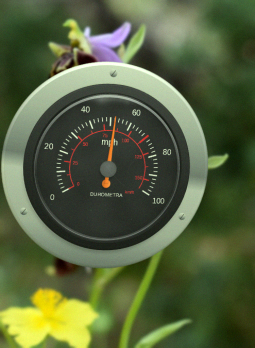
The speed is 52 mph
